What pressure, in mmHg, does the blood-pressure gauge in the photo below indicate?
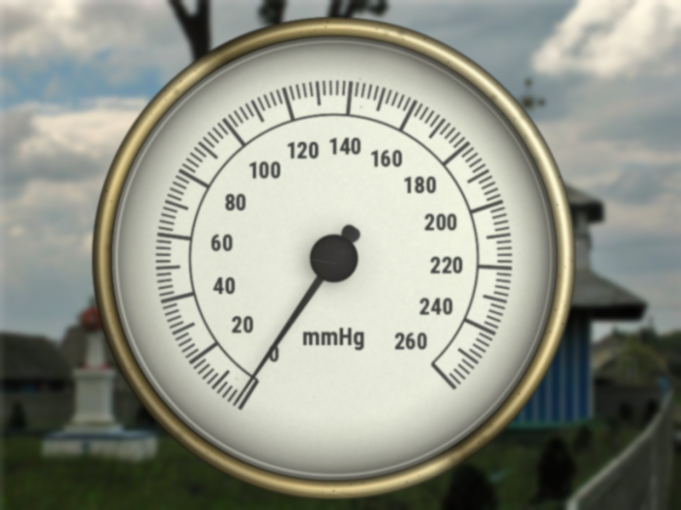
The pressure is 2 mmHg
